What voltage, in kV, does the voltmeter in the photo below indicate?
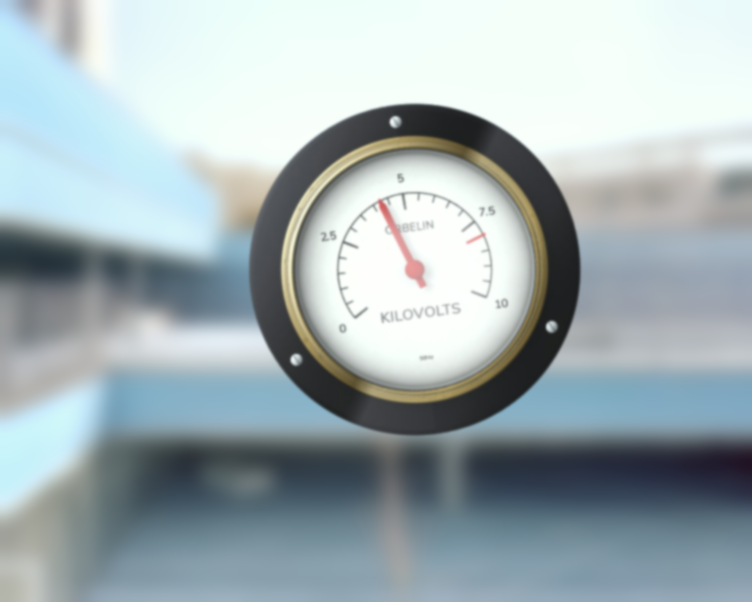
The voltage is 4.25 kV
